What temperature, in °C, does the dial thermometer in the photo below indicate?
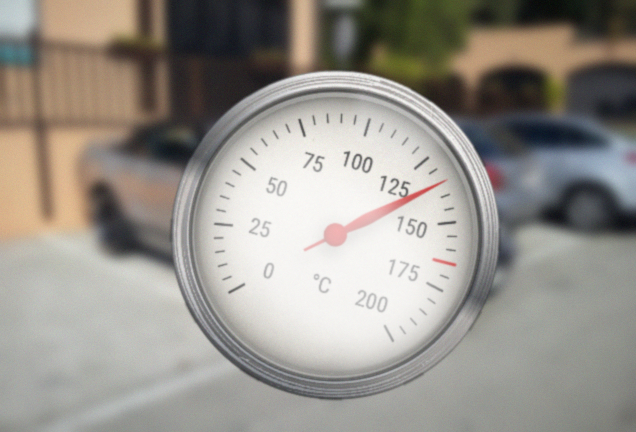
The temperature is 135 °C
